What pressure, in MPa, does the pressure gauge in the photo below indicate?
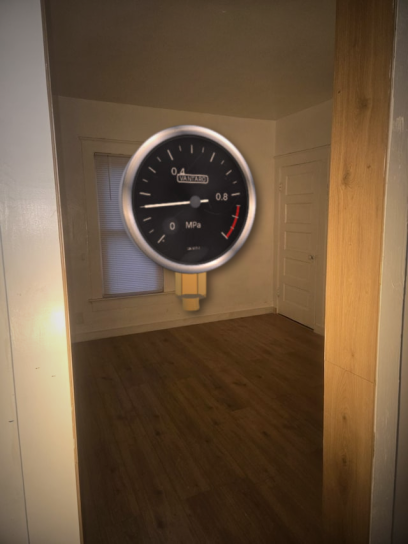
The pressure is 0.15 MPa
